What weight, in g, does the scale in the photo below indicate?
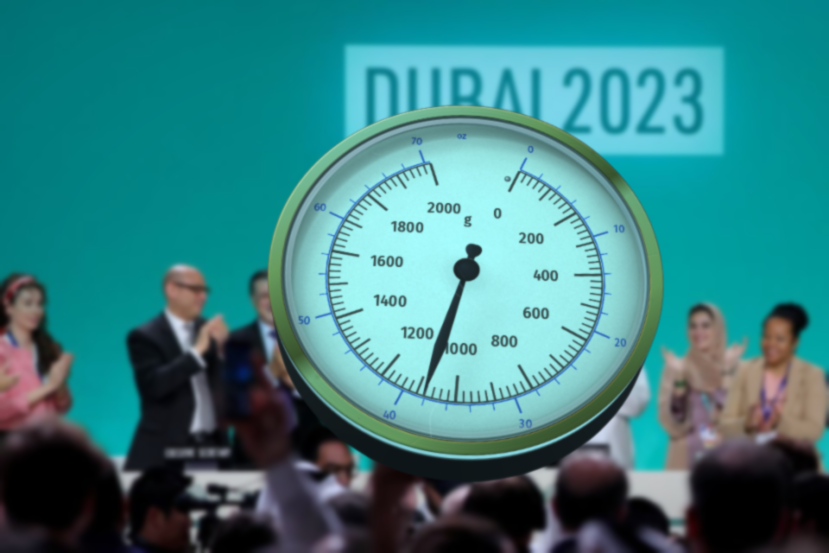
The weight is 1080 g
